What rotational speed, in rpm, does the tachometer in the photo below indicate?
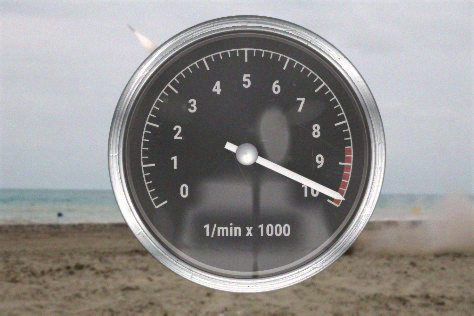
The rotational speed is 9800 rpm
